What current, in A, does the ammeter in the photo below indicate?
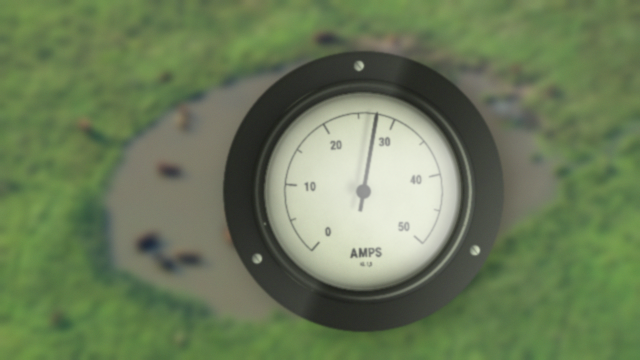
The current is 27.5 A
